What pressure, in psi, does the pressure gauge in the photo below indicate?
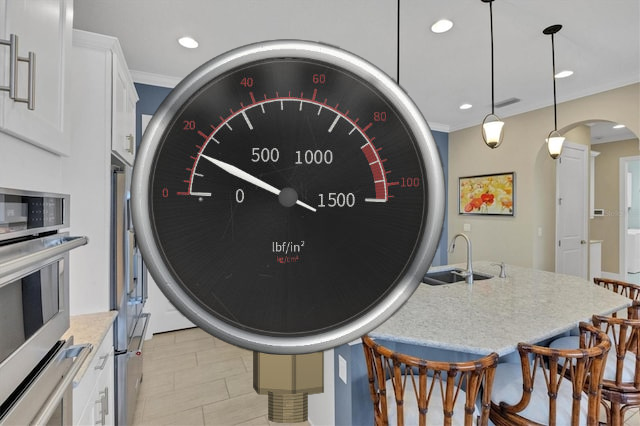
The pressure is 200 psi
